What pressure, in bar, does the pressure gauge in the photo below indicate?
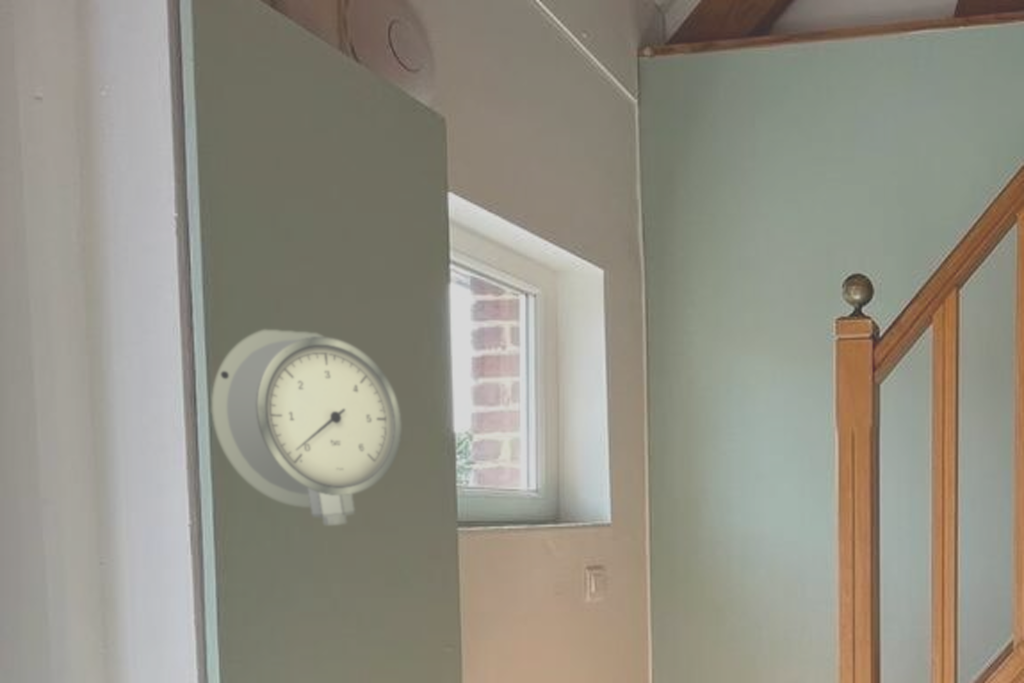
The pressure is 0.2 bar
